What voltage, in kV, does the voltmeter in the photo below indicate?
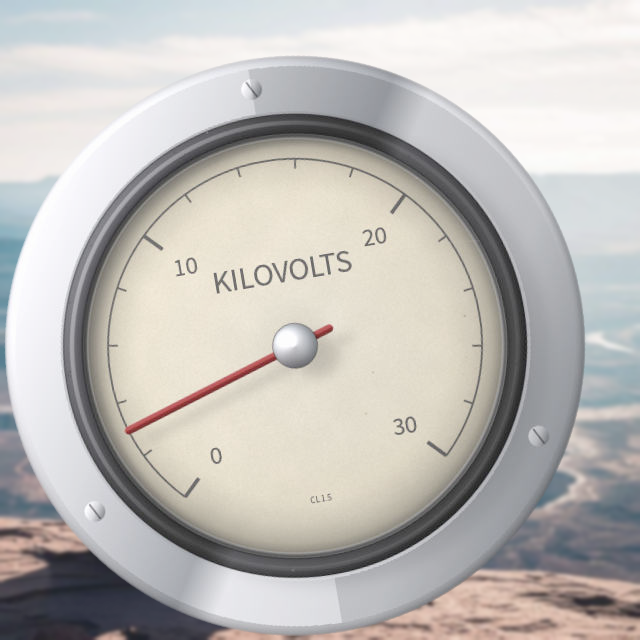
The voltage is 3 kV
